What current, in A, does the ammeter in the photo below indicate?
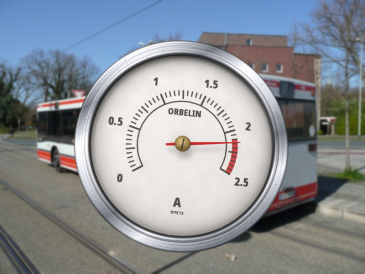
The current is 2.15 A
